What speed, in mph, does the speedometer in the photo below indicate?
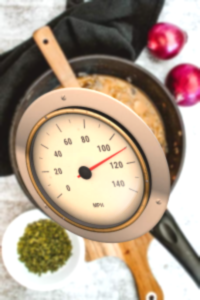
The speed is 110 mph
